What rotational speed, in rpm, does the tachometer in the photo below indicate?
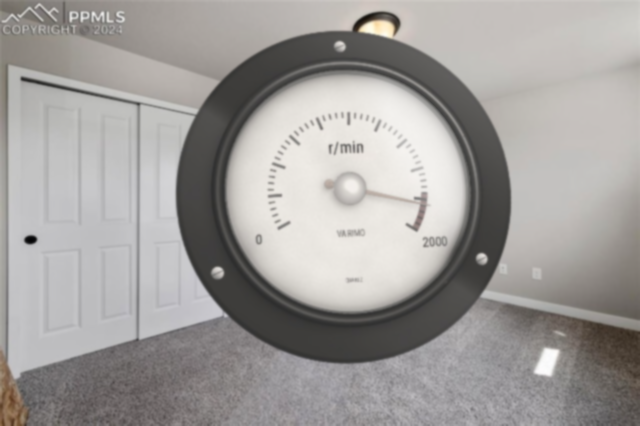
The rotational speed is 1840 rpm
